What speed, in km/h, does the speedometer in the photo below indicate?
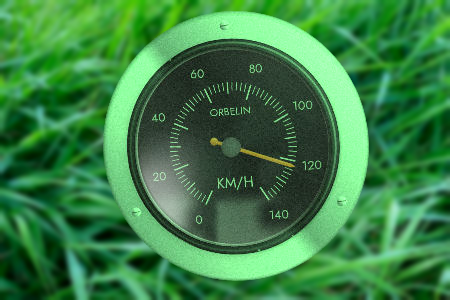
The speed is 122 km/h
